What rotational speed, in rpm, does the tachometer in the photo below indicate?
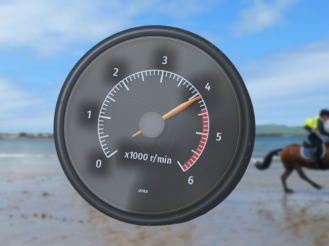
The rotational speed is 4100 rpm
